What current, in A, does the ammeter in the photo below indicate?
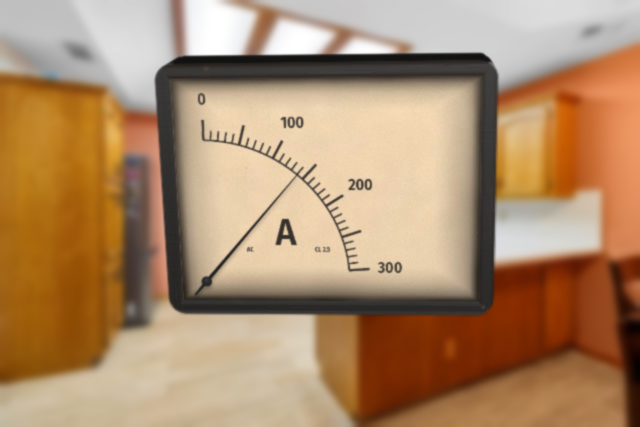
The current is 140 A
